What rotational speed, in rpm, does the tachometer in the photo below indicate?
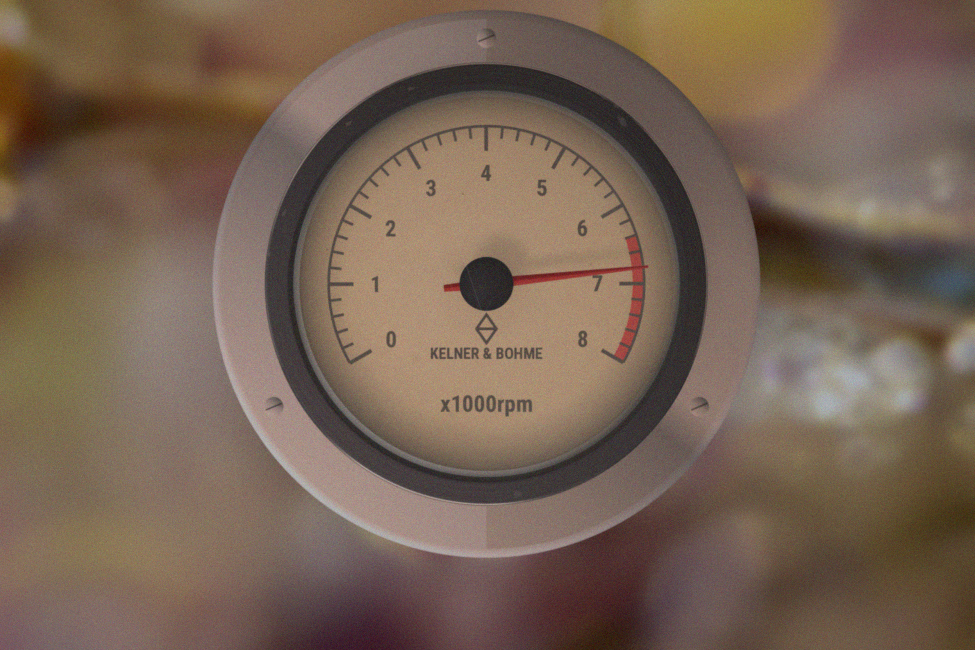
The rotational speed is 6800 rpm
